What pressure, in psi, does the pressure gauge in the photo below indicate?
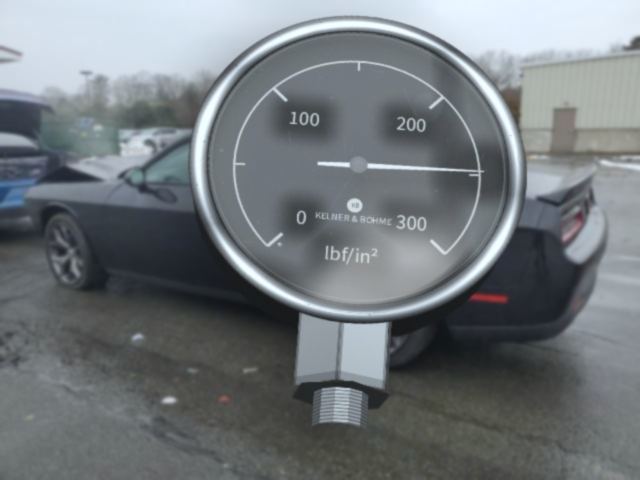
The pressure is 250 psi
